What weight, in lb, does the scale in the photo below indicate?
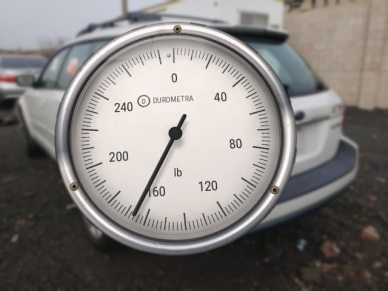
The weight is 166 lb
